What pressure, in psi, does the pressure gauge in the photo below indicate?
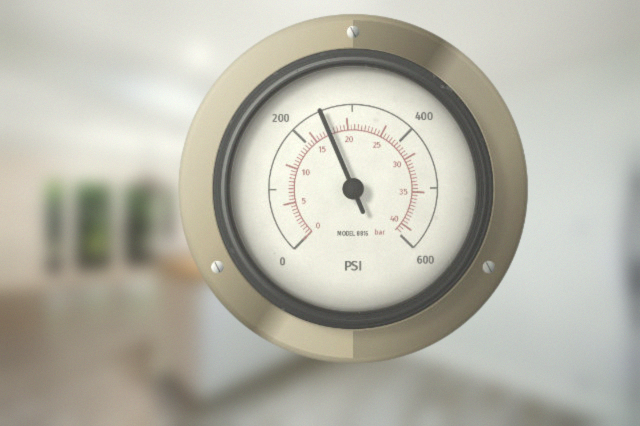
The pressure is 250 psi
